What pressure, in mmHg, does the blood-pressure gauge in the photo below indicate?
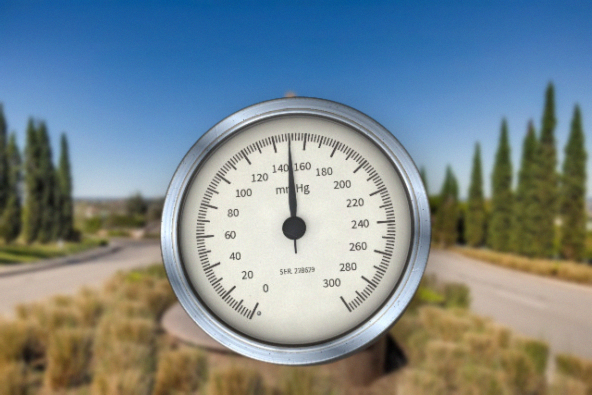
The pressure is 150 mmHg
